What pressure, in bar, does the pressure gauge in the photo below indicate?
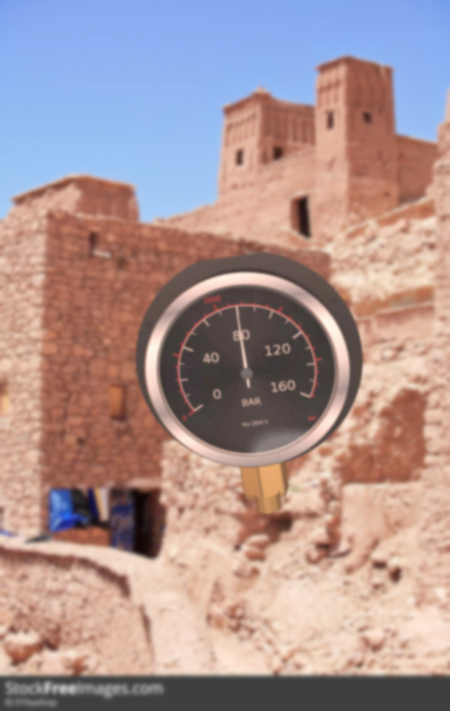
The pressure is 80 bar
